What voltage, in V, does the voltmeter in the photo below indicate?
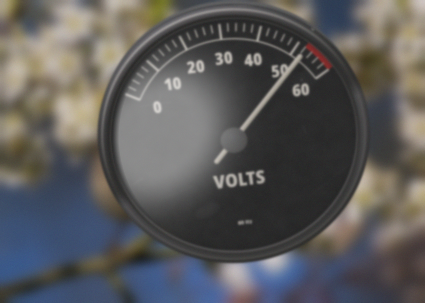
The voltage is 52 V
